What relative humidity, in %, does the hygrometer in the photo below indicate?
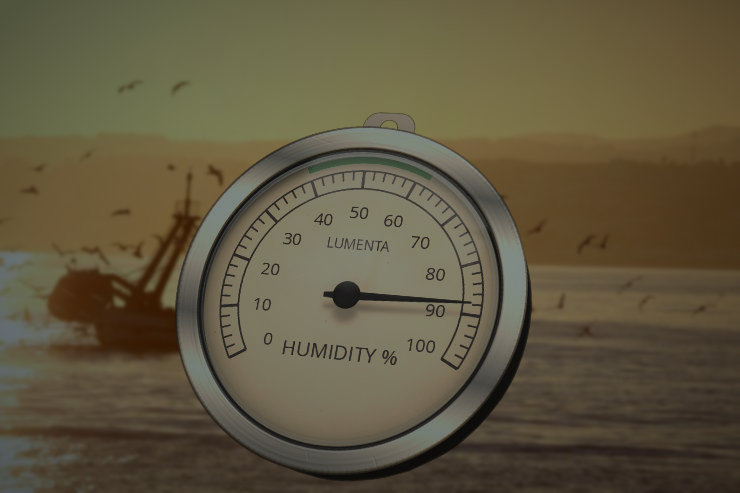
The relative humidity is 88 %
